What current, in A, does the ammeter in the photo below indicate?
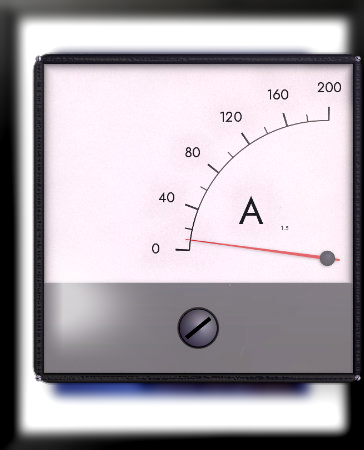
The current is 10 A
